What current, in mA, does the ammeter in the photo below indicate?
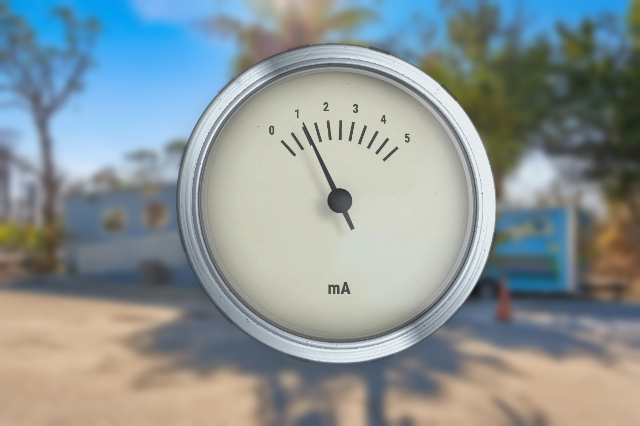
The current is 1 mA
